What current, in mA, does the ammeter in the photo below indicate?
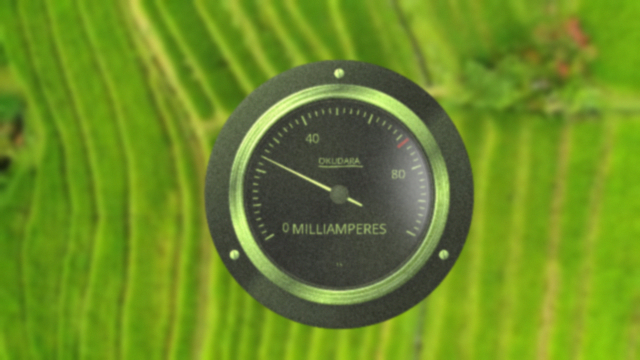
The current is 24 mA
